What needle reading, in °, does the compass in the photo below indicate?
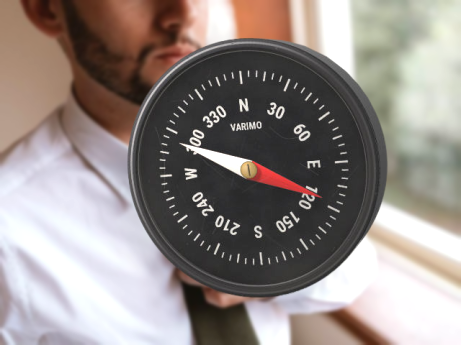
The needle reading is 115 °
